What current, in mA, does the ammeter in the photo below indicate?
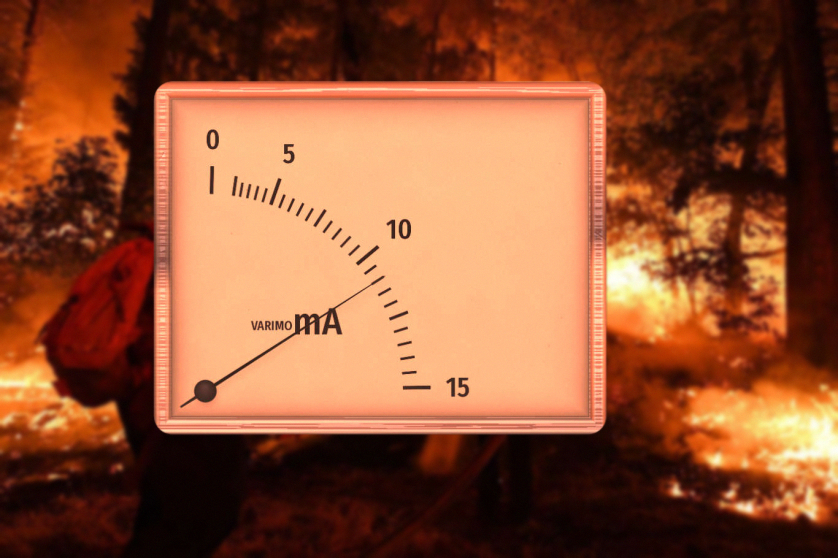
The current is 11 mA
